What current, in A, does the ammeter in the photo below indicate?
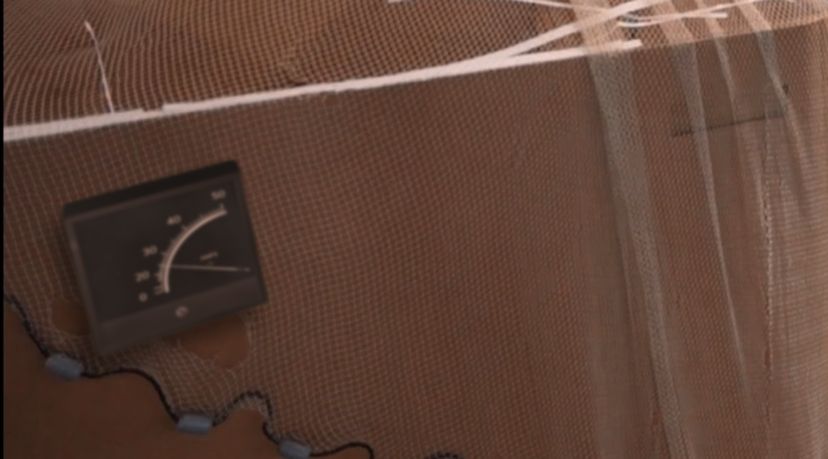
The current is 25 A
